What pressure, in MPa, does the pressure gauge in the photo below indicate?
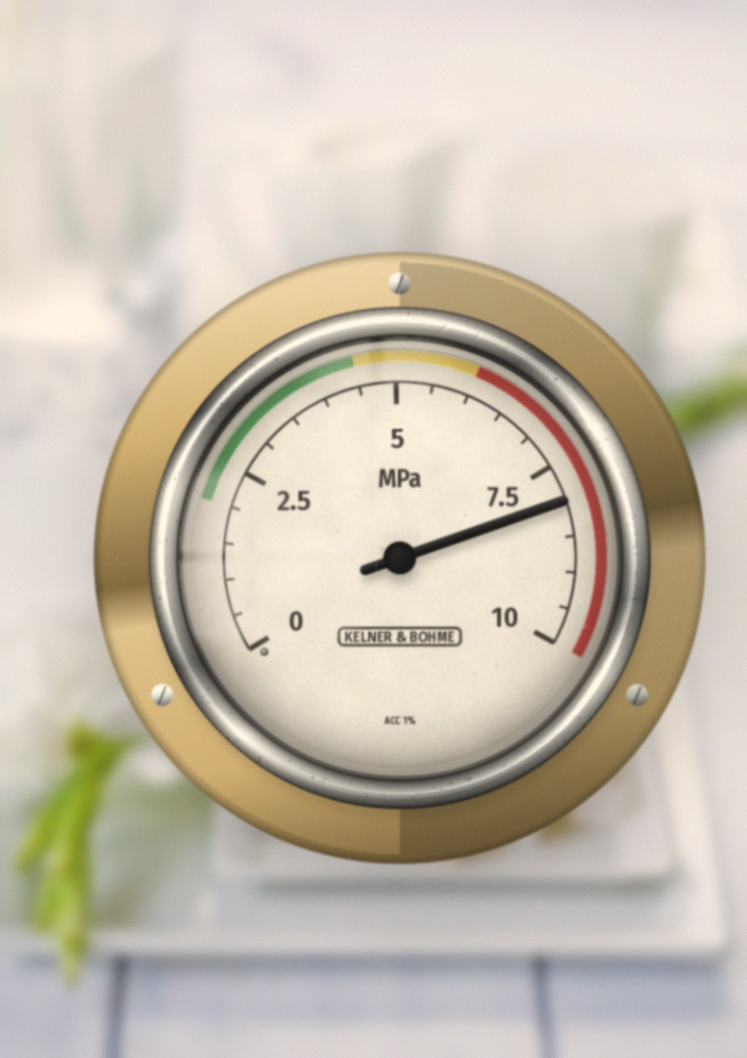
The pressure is 8 MPa
